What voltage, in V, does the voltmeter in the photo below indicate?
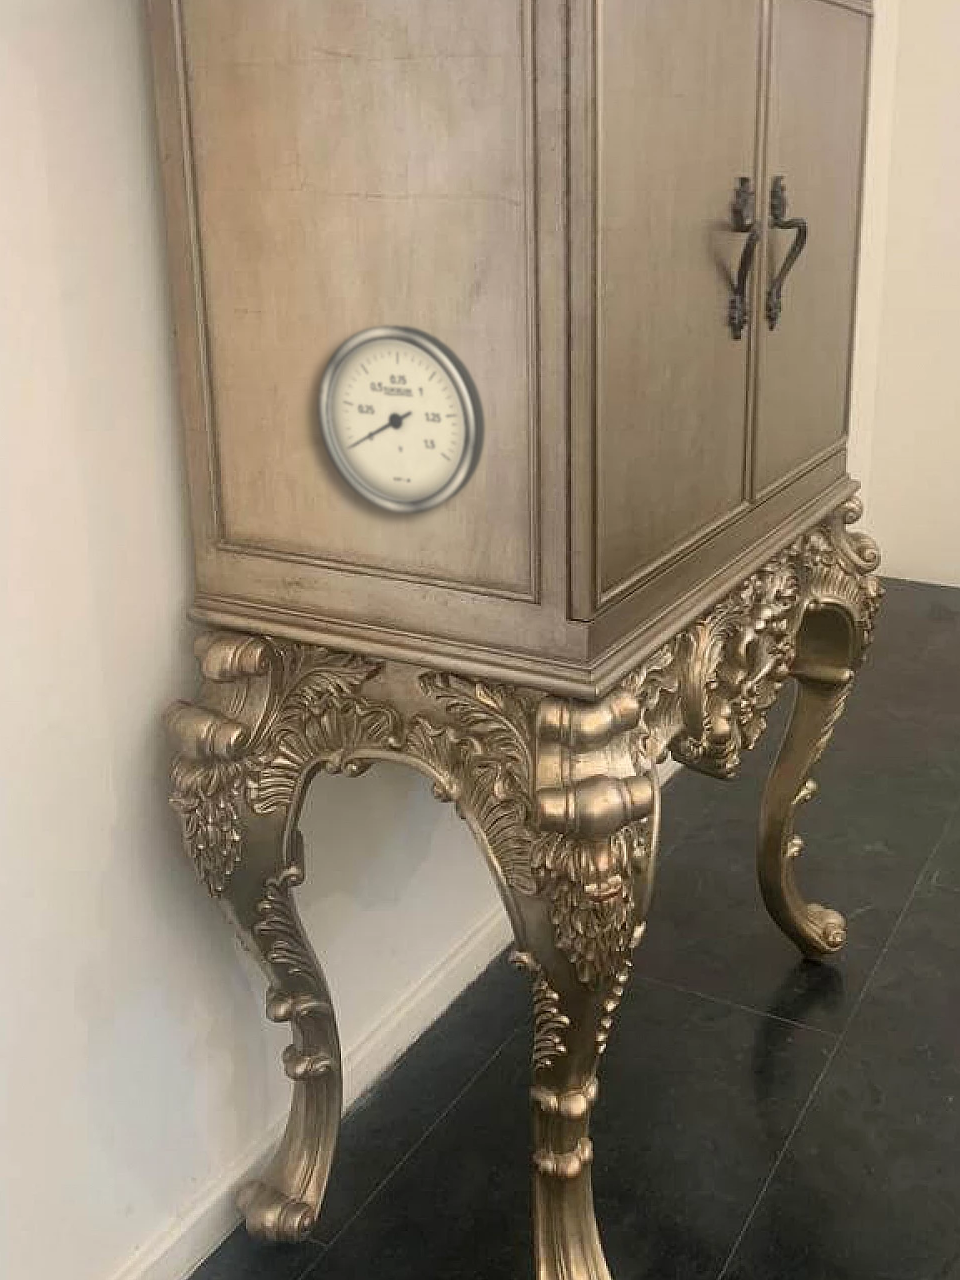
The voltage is 0 V
